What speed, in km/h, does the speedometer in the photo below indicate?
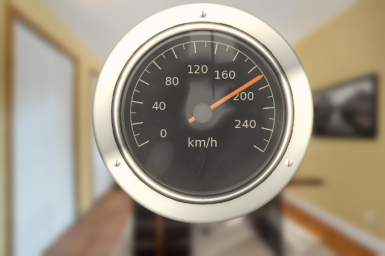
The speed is 190 km/h
